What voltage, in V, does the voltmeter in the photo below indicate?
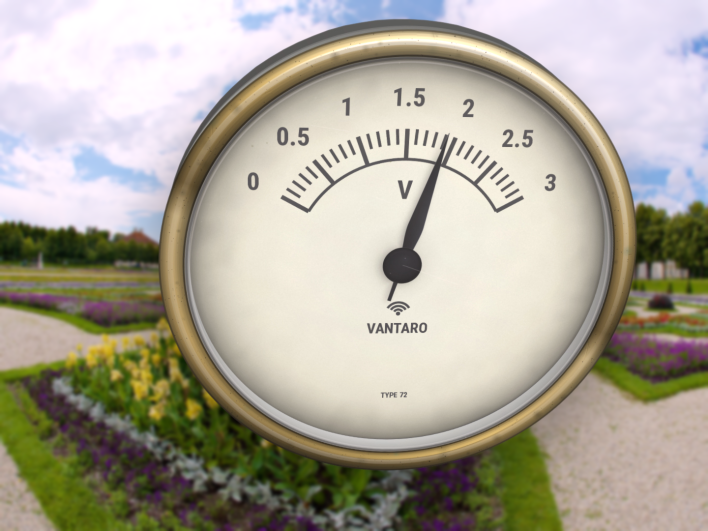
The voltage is 1.9 V
